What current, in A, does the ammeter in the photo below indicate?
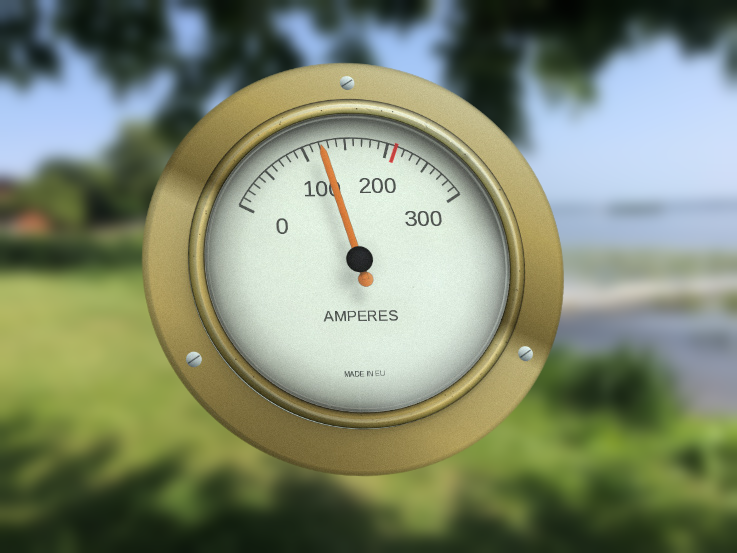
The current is 120 A
